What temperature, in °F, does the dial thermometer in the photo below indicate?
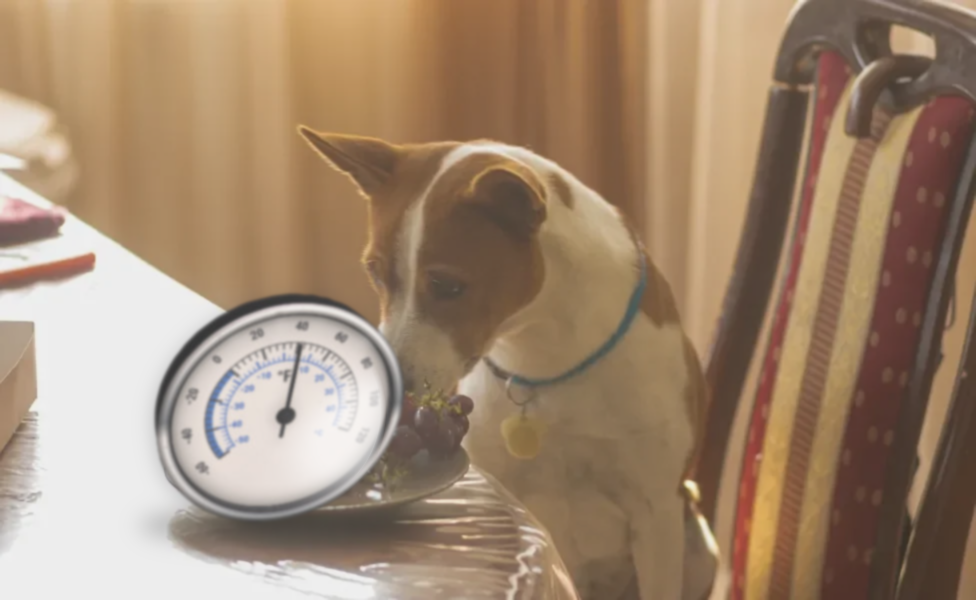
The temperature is 40 °F
